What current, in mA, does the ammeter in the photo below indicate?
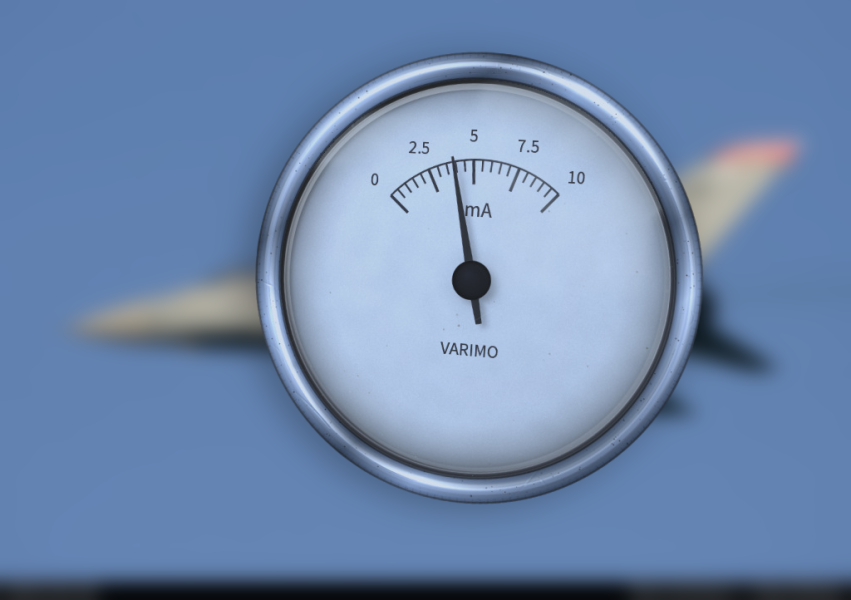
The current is 4 mA
